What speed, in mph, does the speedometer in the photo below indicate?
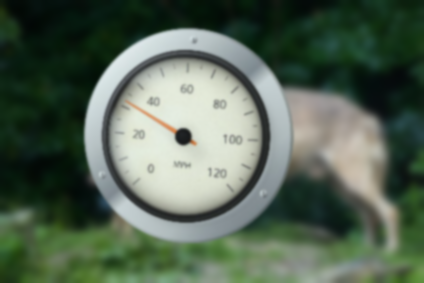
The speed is 32.5 mph
